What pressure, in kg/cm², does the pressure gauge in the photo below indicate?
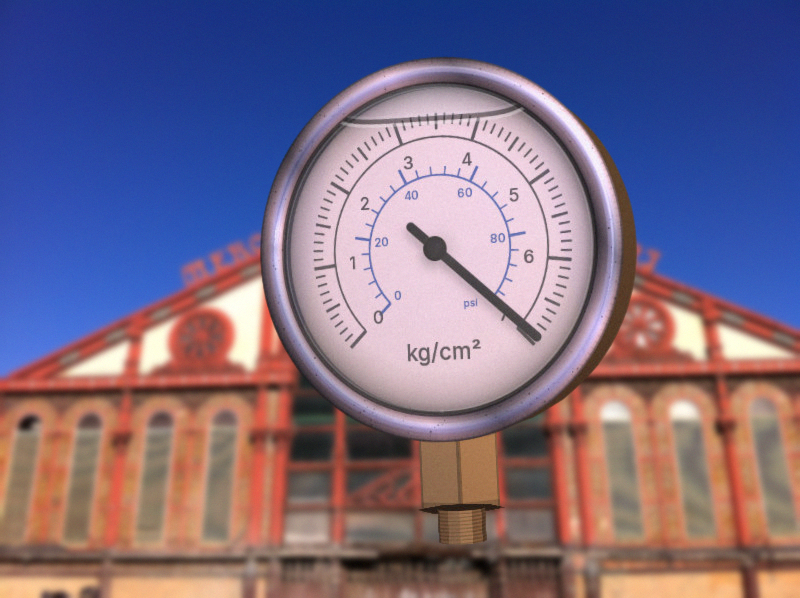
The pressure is 6.9 kg/cm²
